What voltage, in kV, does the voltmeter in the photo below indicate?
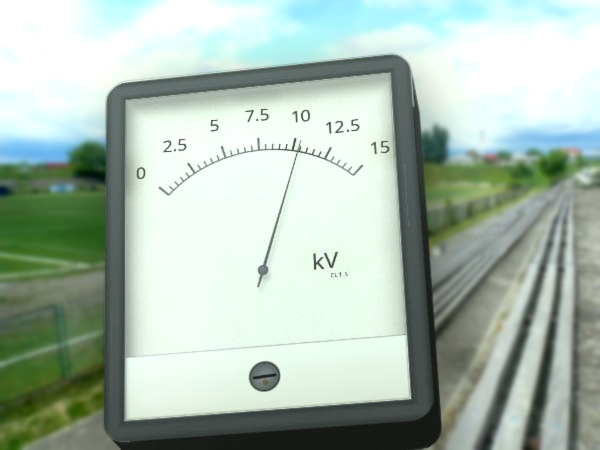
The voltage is 10.5 kV
